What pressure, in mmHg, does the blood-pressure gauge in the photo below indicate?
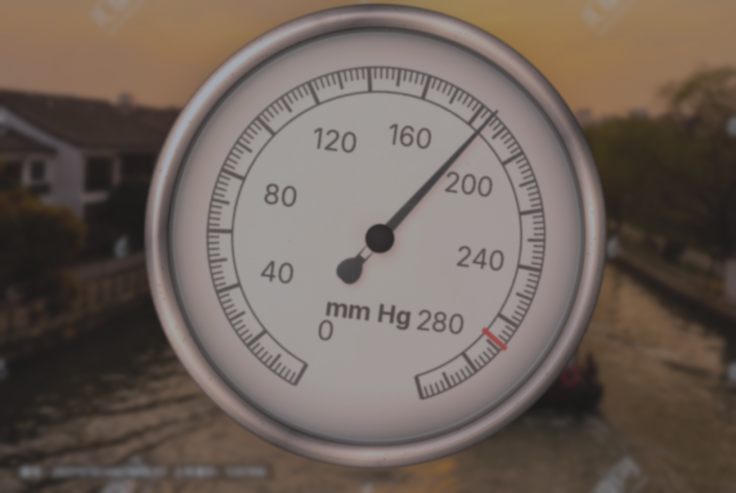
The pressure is 184 mmHg
